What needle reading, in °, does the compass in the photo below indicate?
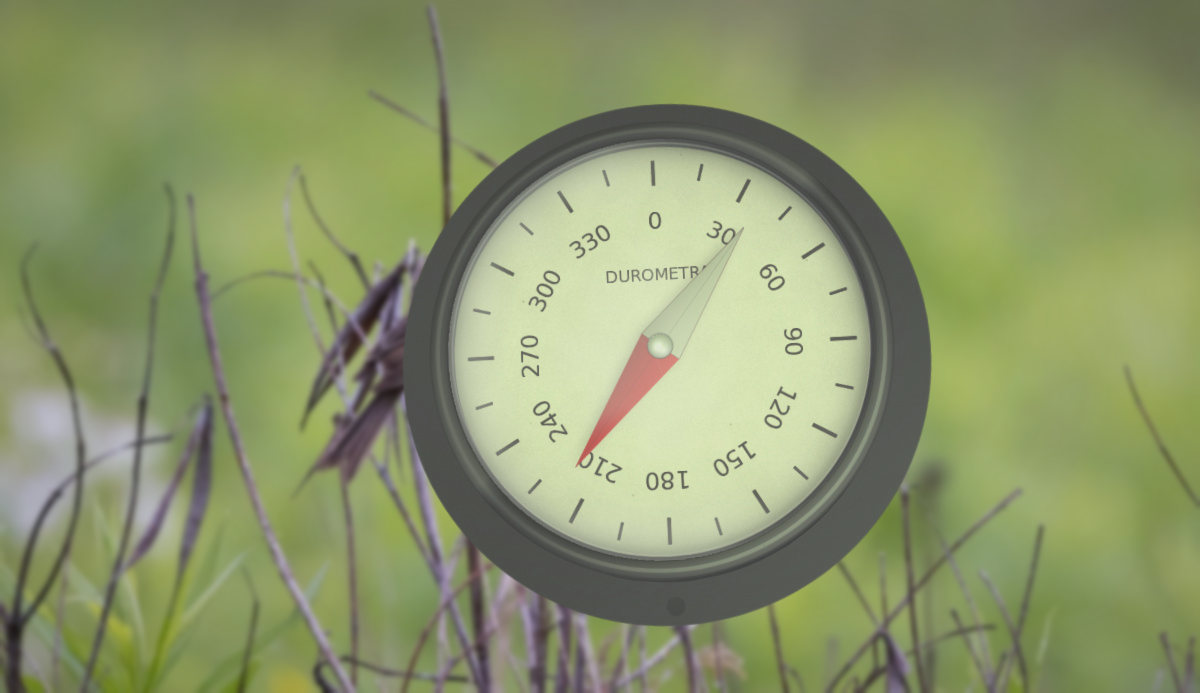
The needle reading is 217.5 °
